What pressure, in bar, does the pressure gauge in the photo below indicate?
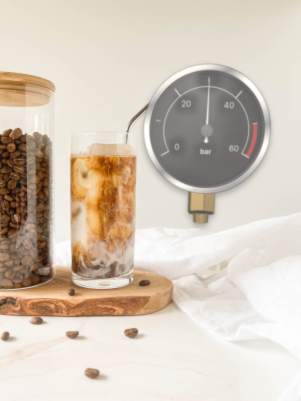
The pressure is 30 bar
